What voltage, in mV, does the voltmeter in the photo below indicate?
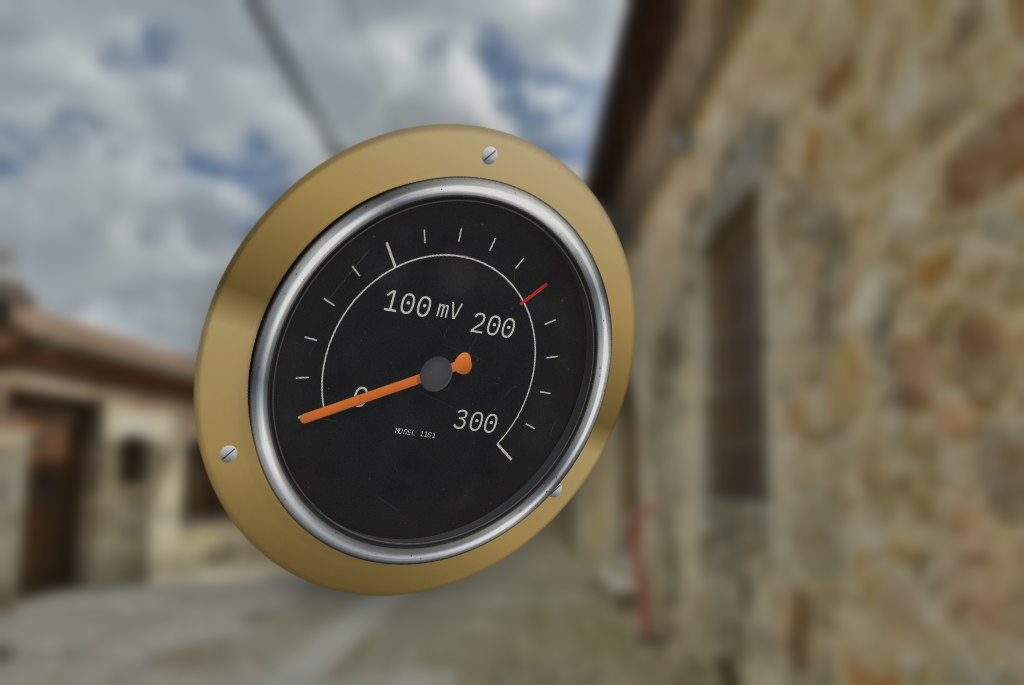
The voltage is 0 mV
